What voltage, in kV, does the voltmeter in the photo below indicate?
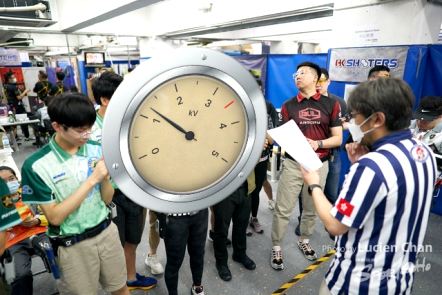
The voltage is 1.25 kV
